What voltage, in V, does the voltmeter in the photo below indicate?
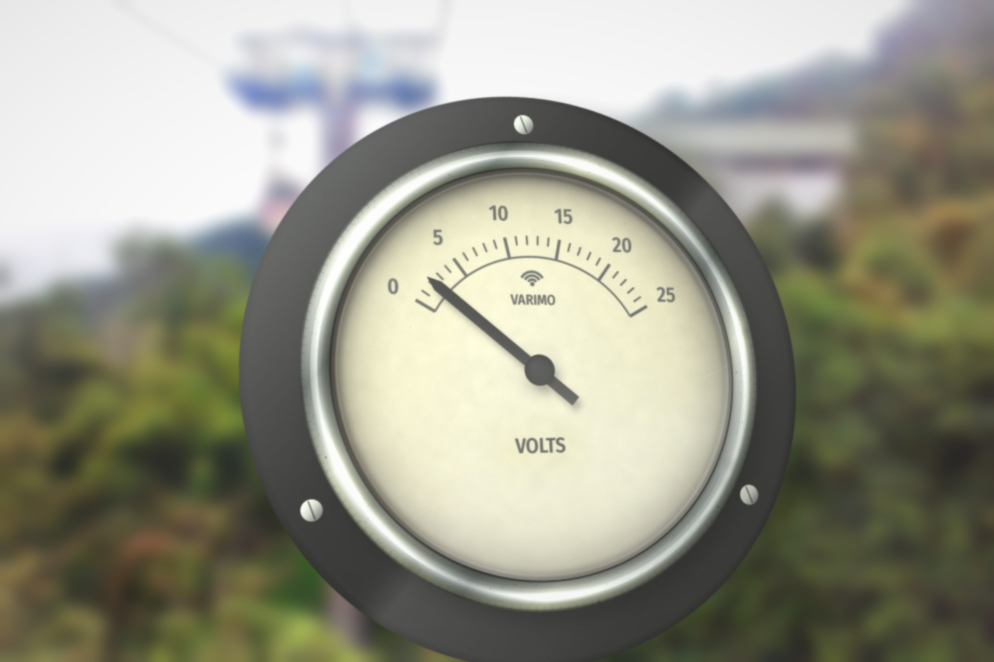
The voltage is 2 V
